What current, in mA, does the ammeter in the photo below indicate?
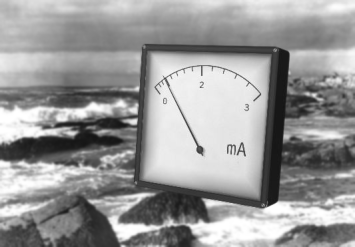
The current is 1 mA
